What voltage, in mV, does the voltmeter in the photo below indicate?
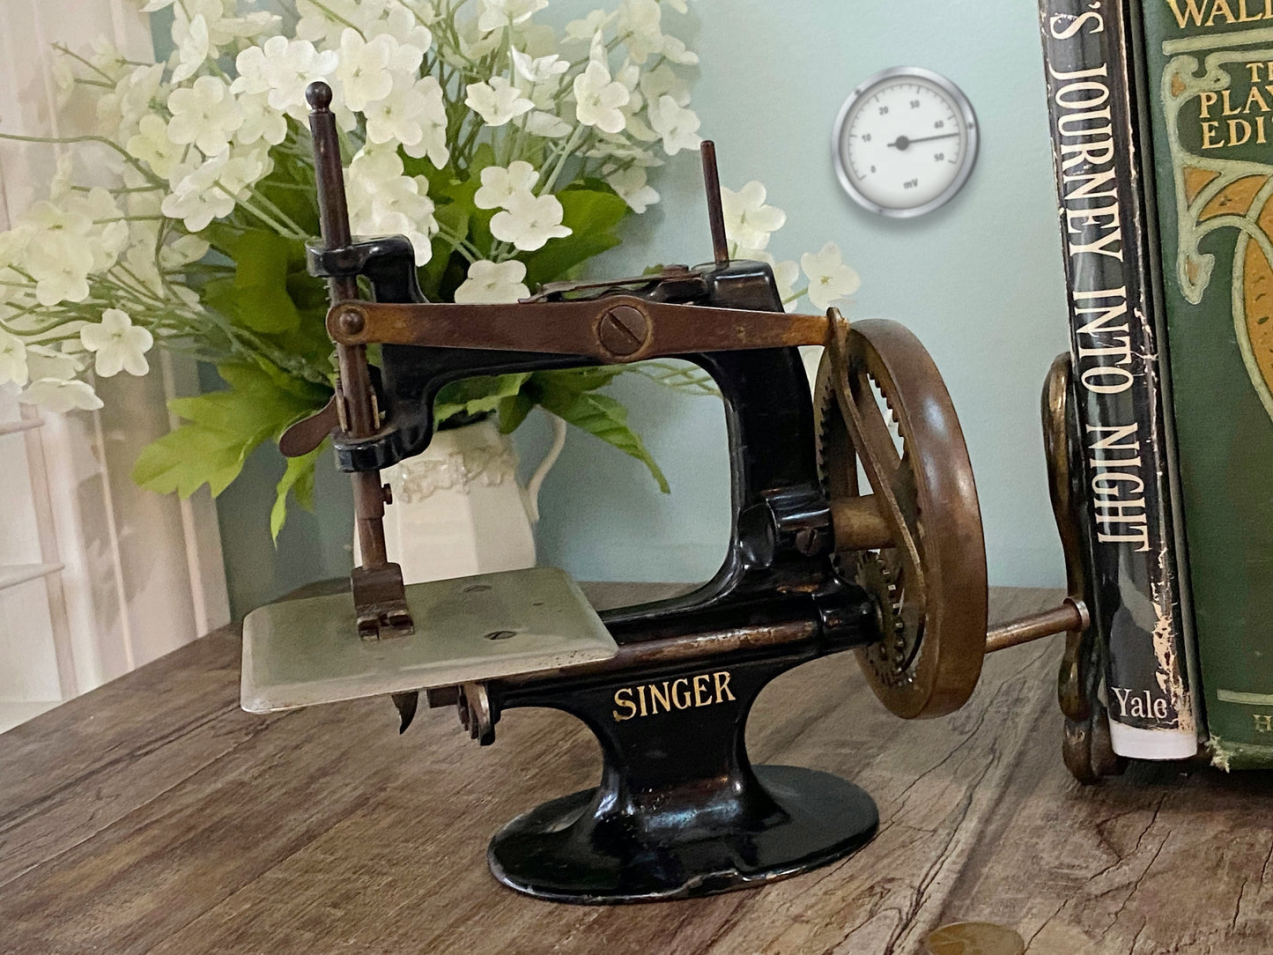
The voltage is 44 mV
